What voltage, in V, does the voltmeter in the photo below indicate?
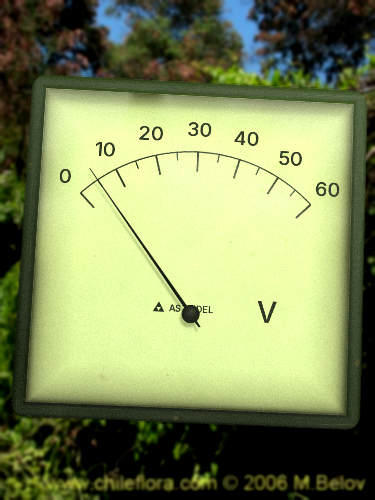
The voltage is 5 V
